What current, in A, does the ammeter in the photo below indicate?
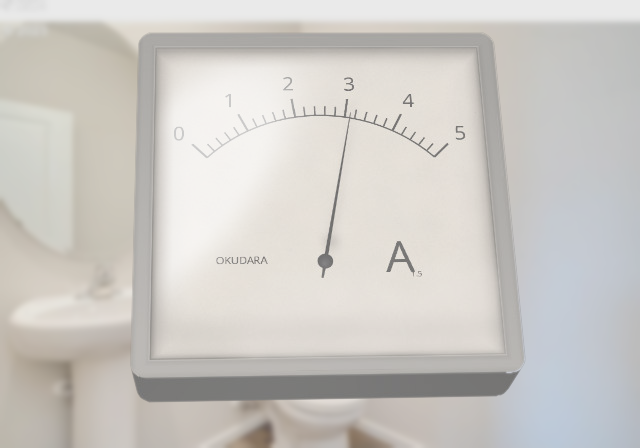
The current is 3.1 A
